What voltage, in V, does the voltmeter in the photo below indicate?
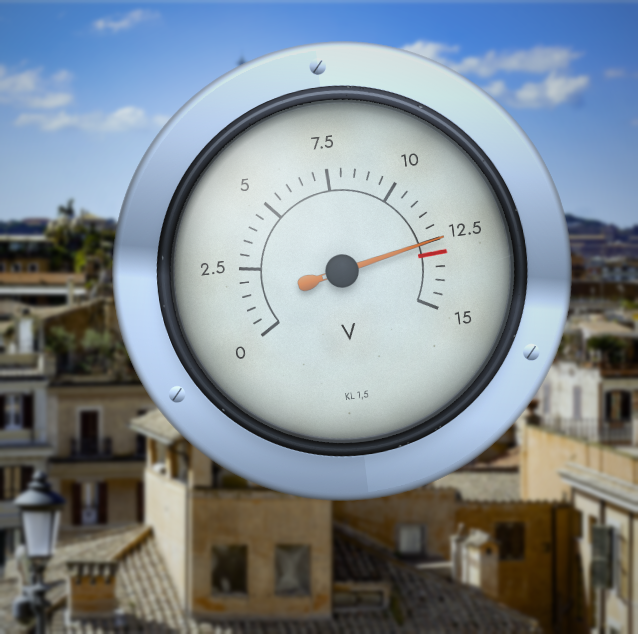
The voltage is 12.5 V
